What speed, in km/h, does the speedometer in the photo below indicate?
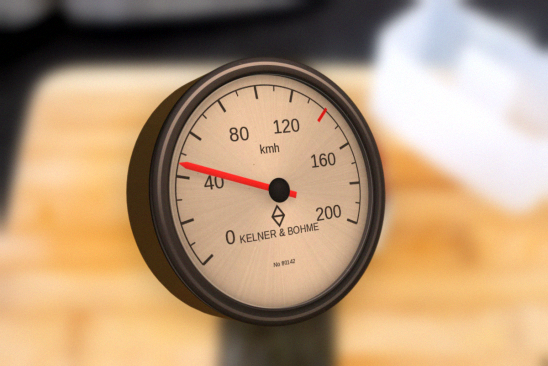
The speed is 45 km/h
